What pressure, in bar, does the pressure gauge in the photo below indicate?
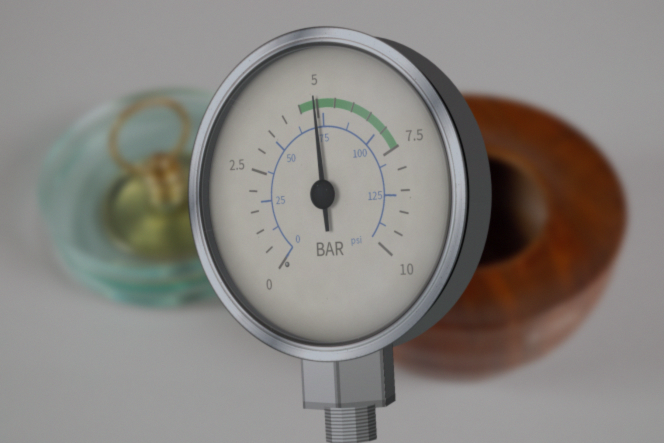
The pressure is 5 bar
